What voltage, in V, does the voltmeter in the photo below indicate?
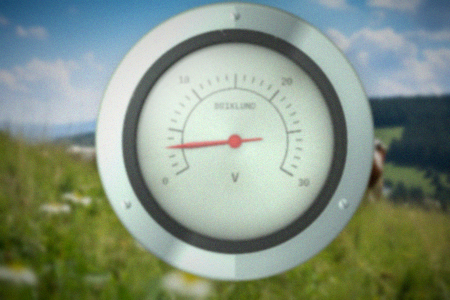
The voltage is 3 V
